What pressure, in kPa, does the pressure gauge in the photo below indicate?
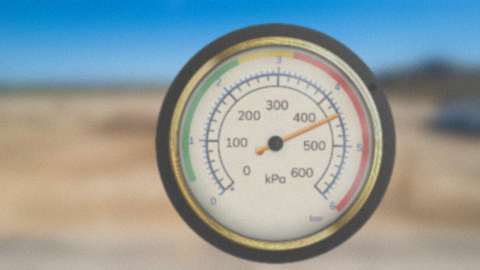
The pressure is 440 kPa
